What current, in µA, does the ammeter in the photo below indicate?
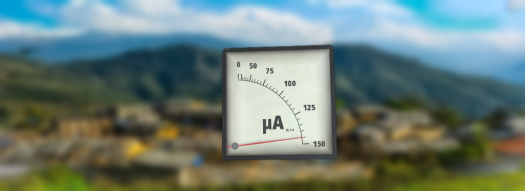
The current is 145 µA
